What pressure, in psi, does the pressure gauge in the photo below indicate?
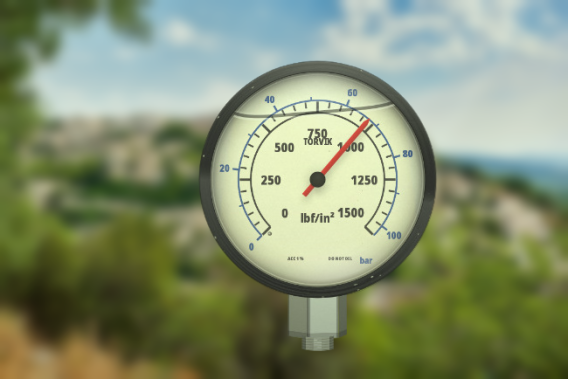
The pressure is 975 psi
